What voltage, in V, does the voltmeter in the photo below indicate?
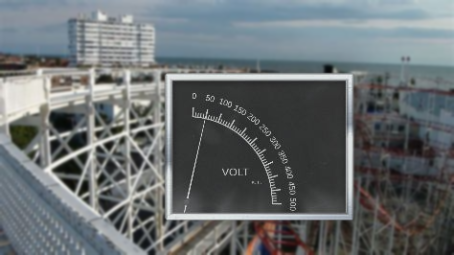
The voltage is 50 V
